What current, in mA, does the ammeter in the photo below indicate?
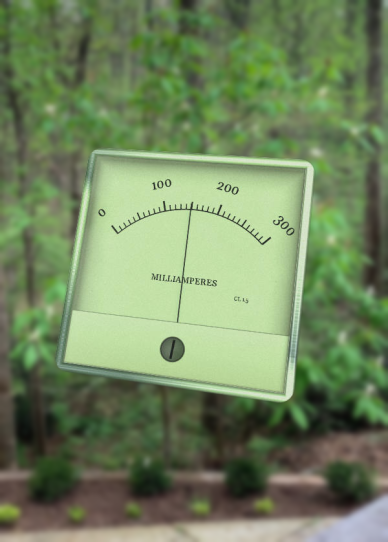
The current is 150 mA
